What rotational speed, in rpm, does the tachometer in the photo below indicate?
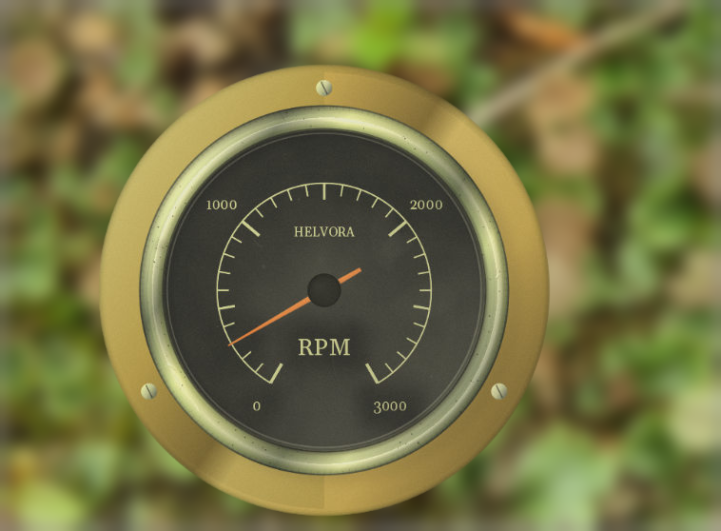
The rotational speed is 300 rpm
